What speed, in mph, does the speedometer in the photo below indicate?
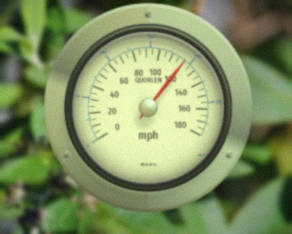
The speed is 120 mph
